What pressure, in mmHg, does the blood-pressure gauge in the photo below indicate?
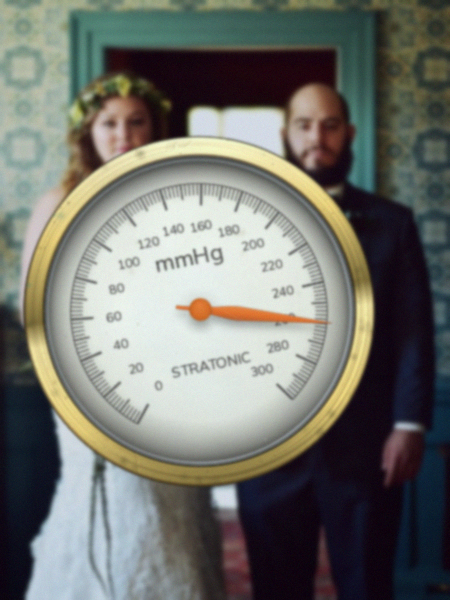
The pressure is 260 mmHg
